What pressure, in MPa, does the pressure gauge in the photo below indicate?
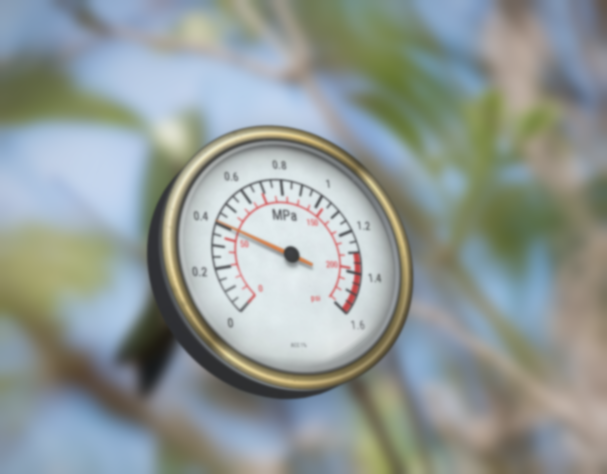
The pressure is 0.4 MPa
